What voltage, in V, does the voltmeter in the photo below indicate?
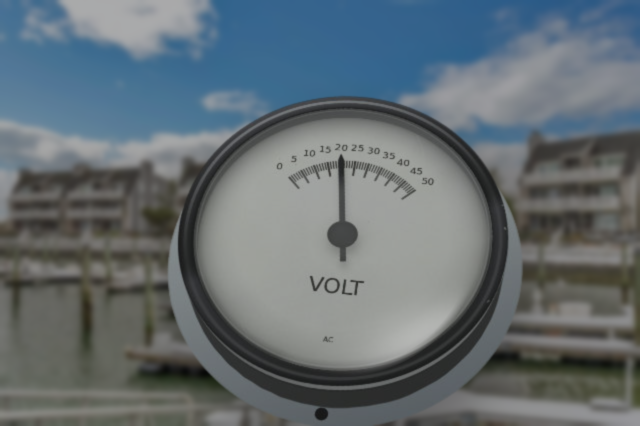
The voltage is 20 V
